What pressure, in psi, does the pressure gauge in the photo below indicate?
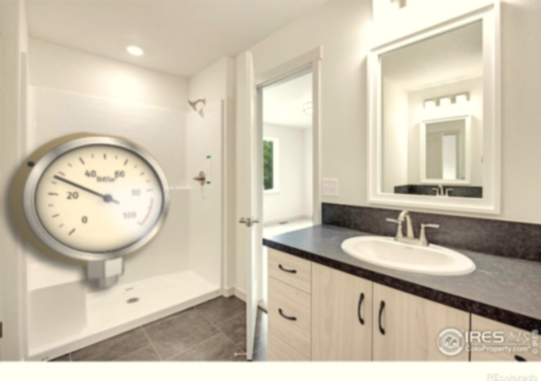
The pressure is 27.5 psi
